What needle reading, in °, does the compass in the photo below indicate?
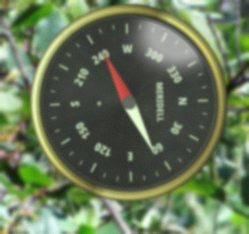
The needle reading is 245 °
